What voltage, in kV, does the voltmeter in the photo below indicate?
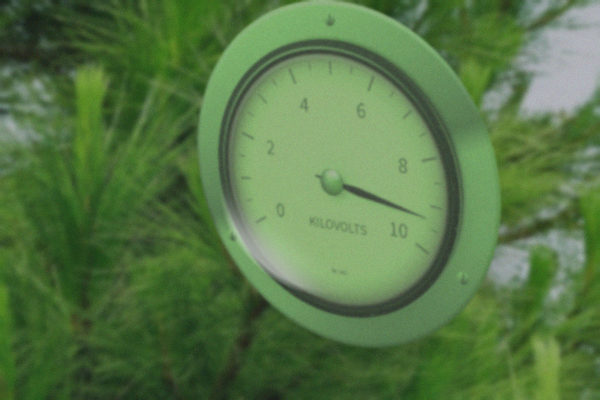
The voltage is 9.25 kV
